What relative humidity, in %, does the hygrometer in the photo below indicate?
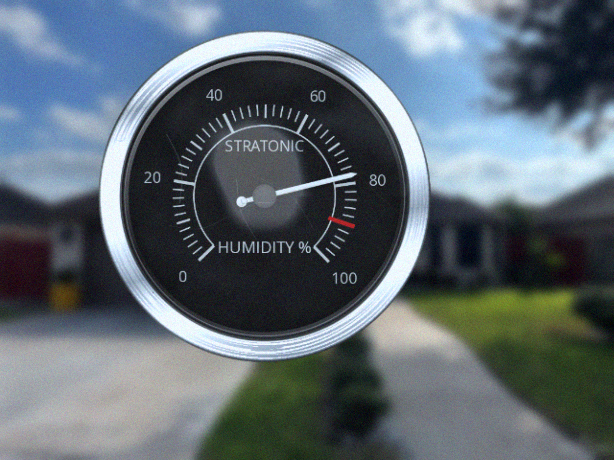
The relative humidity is 78 %
